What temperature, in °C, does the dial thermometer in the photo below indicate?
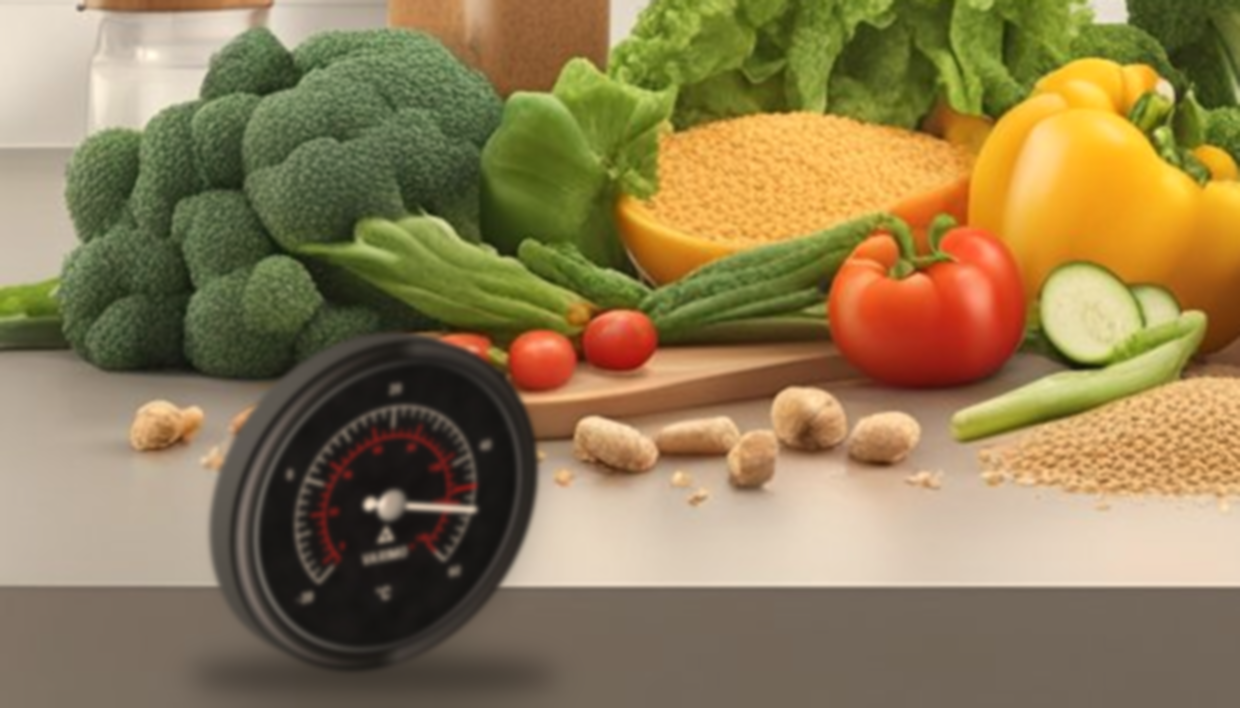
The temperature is 50 °C
